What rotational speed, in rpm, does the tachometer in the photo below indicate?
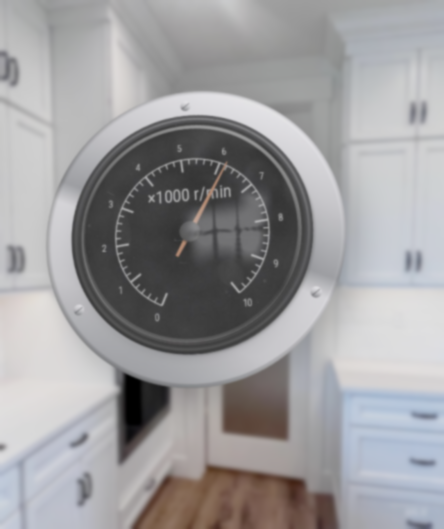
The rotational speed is 6200 rpm
